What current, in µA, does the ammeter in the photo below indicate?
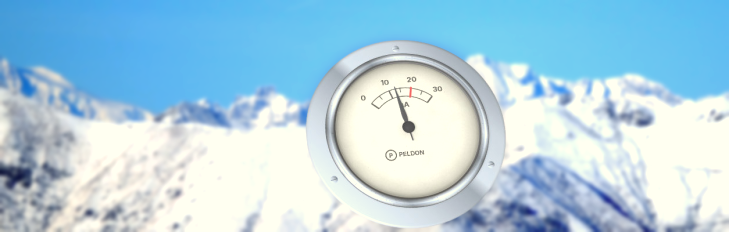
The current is 12.5 µA
